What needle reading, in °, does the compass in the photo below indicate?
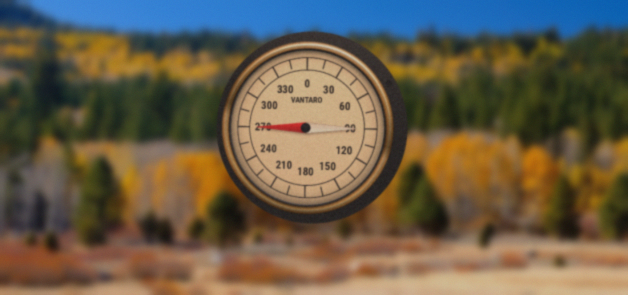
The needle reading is 270 °
